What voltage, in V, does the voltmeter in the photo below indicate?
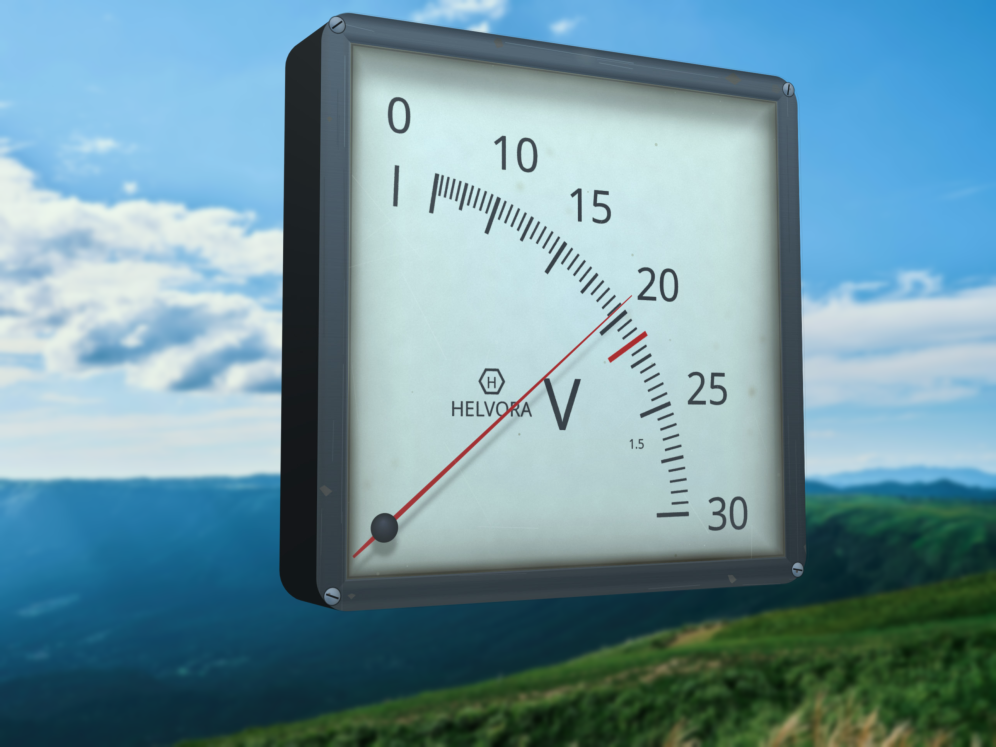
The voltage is 19.5 V
